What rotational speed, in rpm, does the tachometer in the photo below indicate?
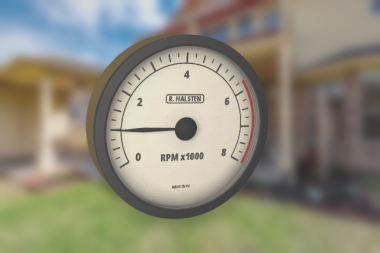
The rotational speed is 1000 rpm
